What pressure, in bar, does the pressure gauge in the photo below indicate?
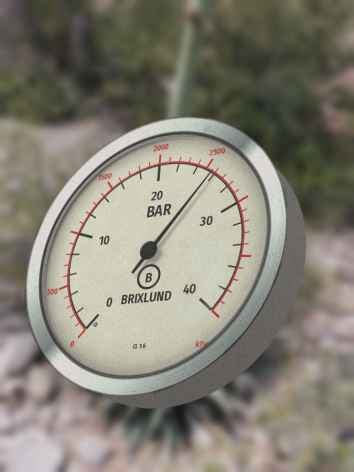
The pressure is 26 bar
